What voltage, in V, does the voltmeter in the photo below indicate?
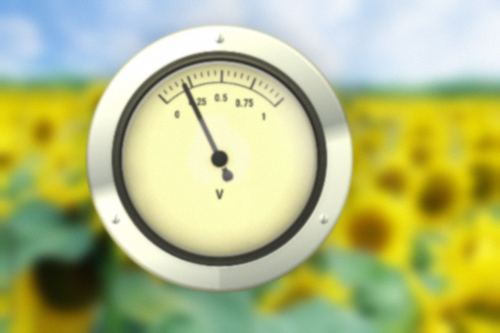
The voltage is 0.2 V
